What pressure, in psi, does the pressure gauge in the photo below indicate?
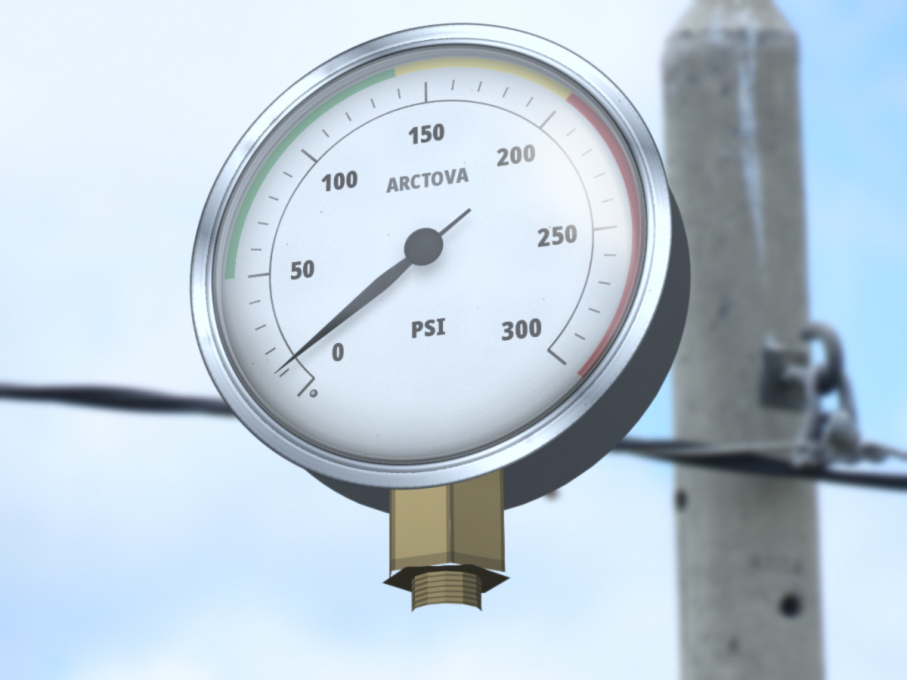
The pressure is 10 psi
